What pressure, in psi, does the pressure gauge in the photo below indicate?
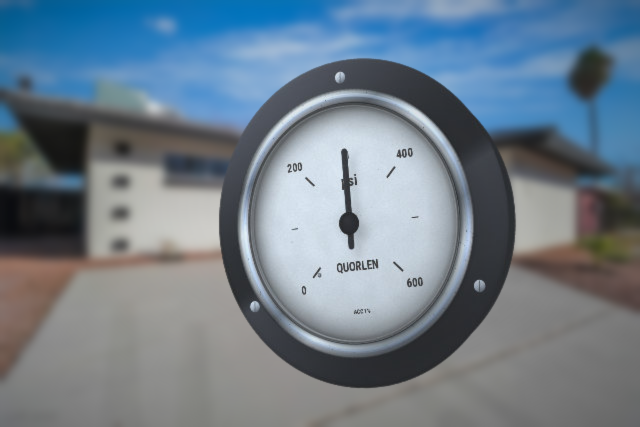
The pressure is 300 psi
